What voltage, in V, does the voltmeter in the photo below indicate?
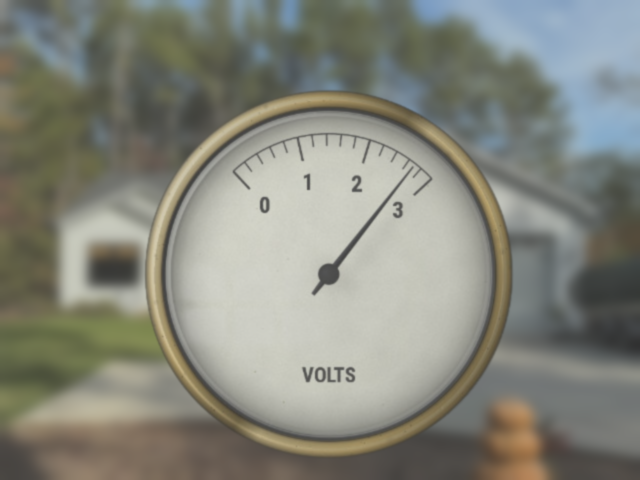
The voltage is 2.7 V
